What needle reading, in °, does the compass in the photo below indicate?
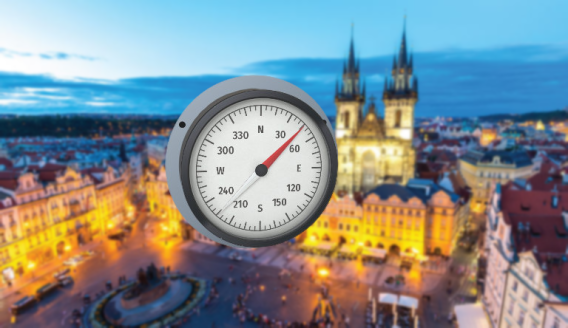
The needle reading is 45 °
